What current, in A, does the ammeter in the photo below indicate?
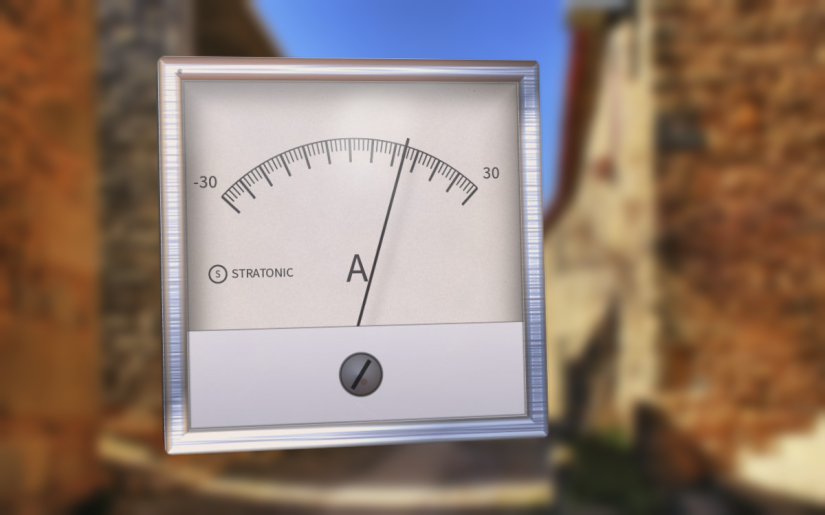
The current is 12 A
